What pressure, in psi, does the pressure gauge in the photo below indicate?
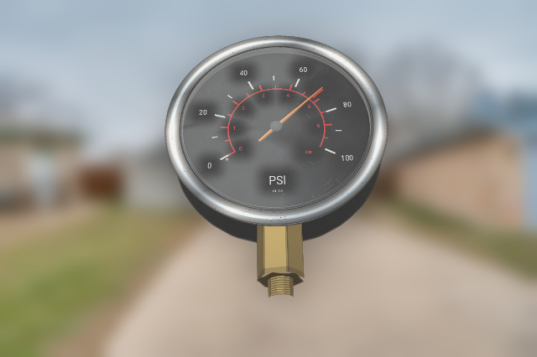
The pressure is 70 psi
